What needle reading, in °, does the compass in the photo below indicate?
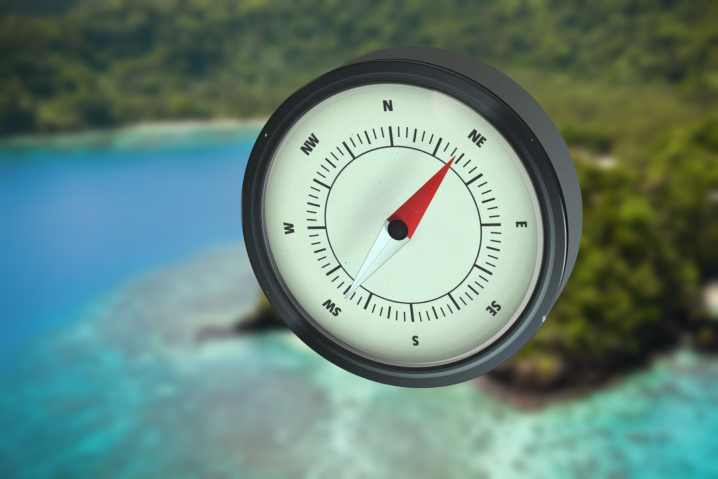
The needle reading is 42.5 °
